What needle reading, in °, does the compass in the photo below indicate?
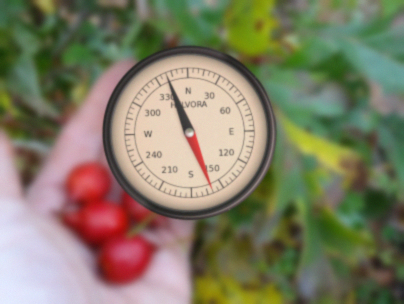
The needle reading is 160 °
